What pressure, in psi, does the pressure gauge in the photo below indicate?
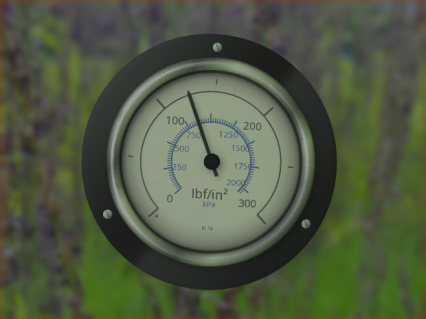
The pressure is 125 psi
